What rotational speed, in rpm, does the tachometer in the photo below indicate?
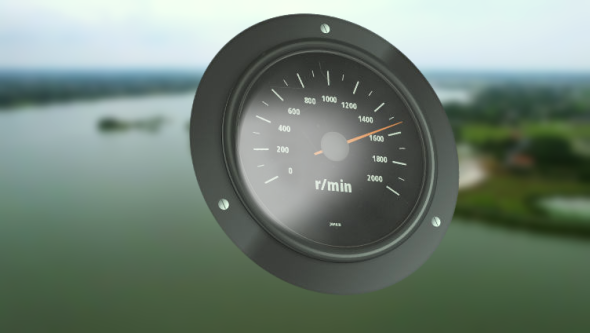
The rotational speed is 1550 rpm
